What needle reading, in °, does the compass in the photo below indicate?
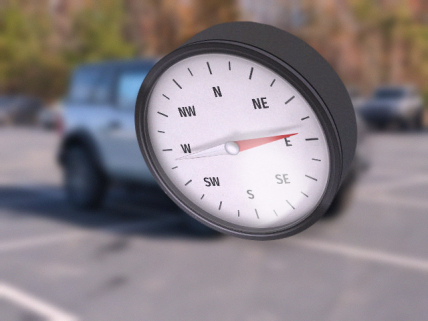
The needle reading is 82.5 °
